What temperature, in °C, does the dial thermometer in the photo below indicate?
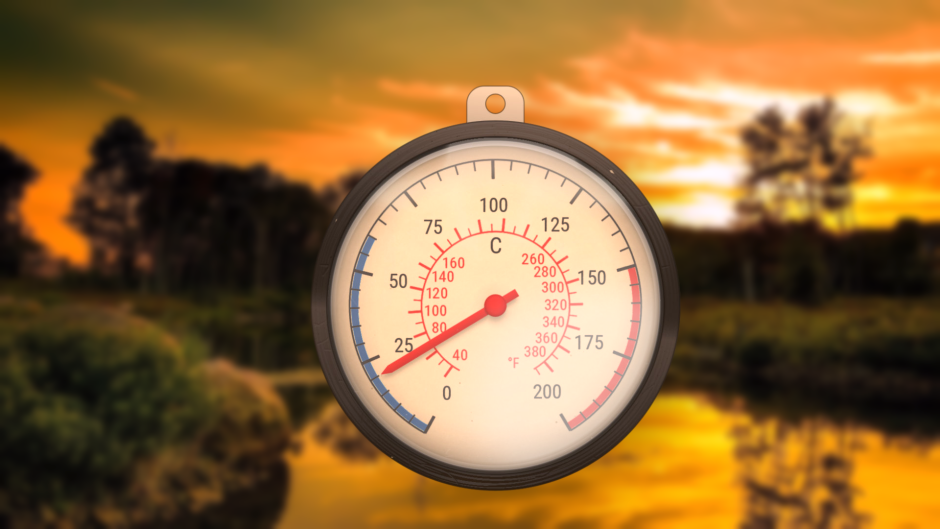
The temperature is 20 °C
